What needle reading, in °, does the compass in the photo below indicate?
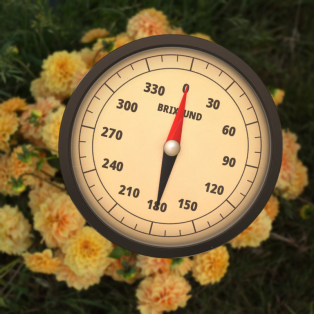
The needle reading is 0 °
